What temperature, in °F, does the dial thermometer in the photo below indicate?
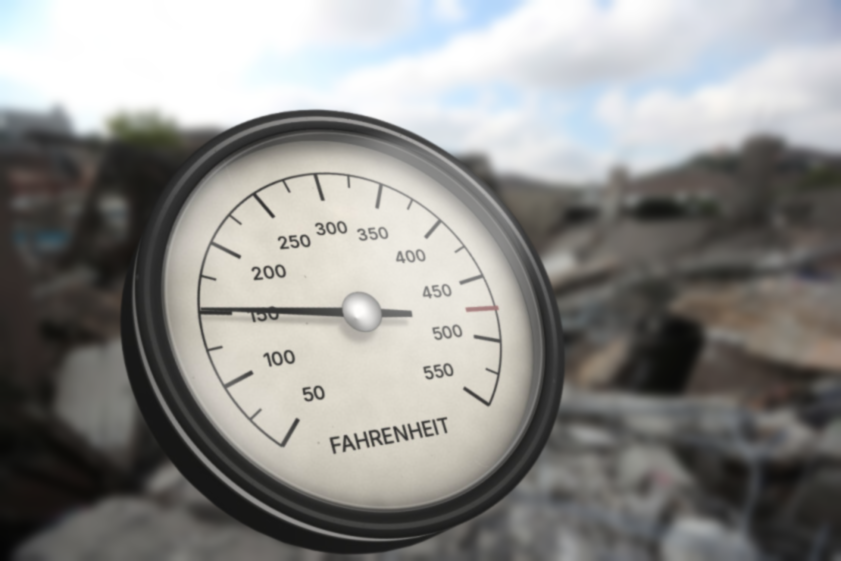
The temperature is 150 °F
